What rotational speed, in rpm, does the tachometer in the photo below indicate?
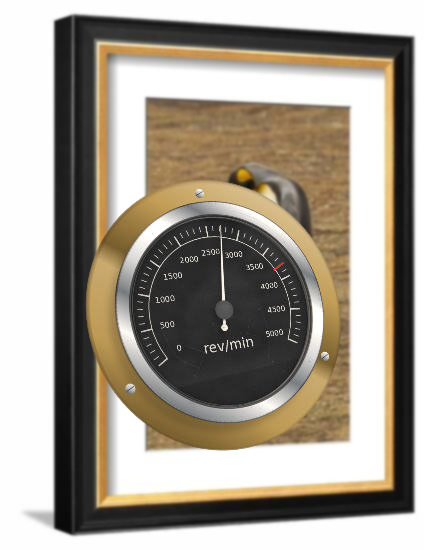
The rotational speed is 2700 rpm
